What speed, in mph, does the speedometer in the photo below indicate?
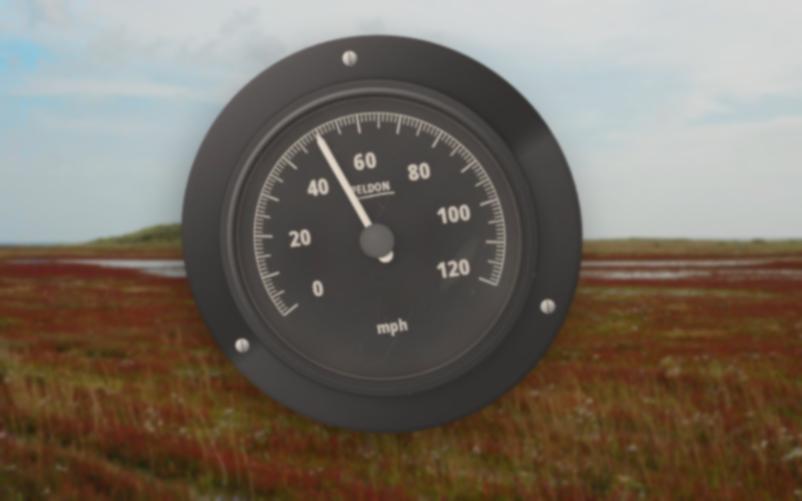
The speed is 50 mph
